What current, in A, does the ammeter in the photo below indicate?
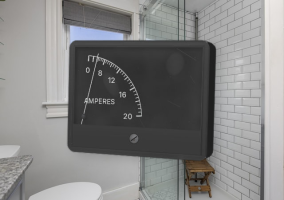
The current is 6 A
